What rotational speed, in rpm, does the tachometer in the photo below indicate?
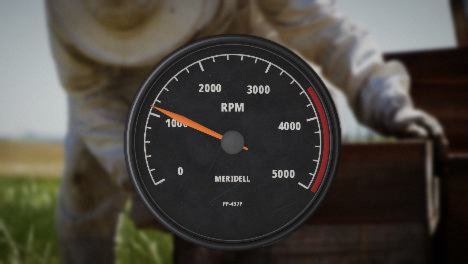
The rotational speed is 1100 rpm
